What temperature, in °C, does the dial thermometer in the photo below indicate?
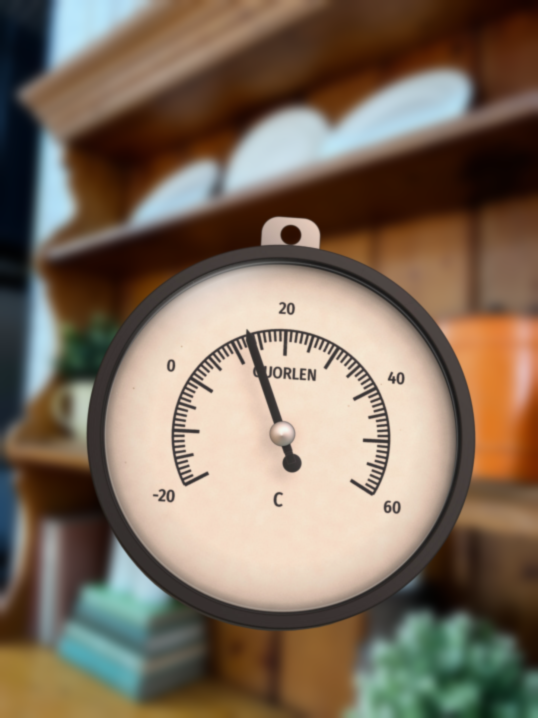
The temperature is 13 °C
